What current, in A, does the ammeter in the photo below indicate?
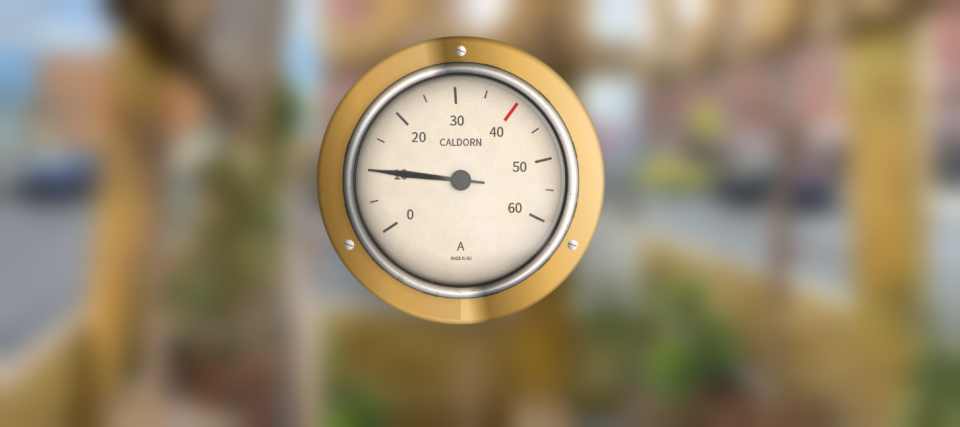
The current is 10 A
